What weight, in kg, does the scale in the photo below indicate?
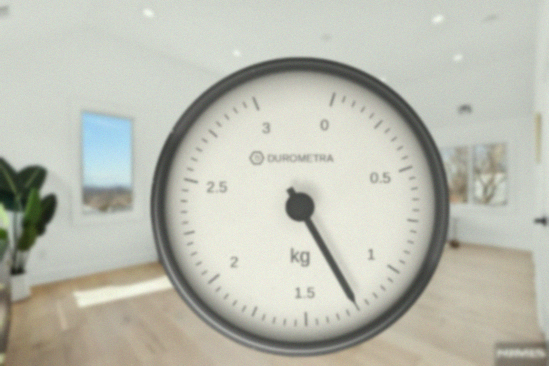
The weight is 1.25 kg
